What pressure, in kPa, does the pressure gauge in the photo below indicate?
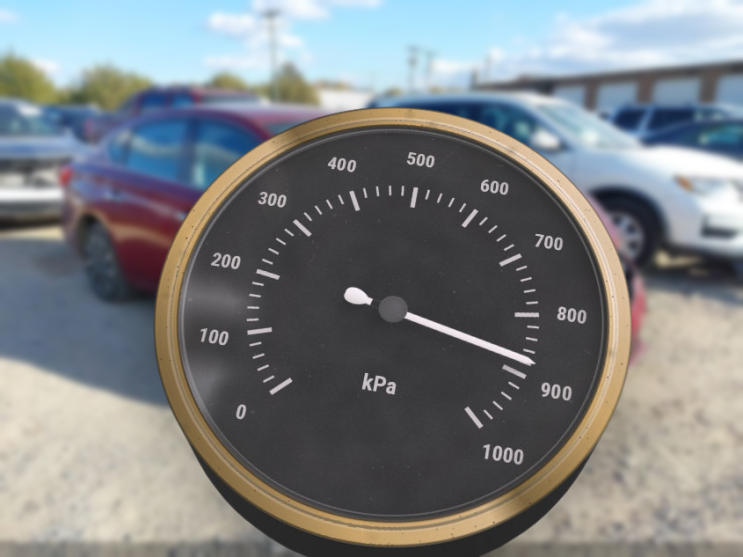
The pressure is 880 kPa
